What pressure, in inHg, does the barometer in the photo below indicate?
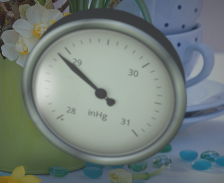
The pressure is 28.9 inHg
